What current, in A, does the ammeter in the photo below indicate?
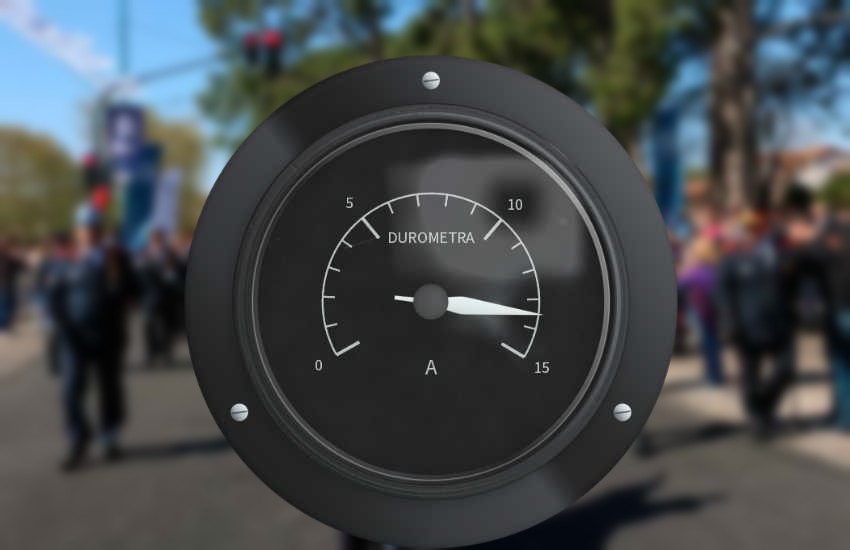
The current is 13.5 A
